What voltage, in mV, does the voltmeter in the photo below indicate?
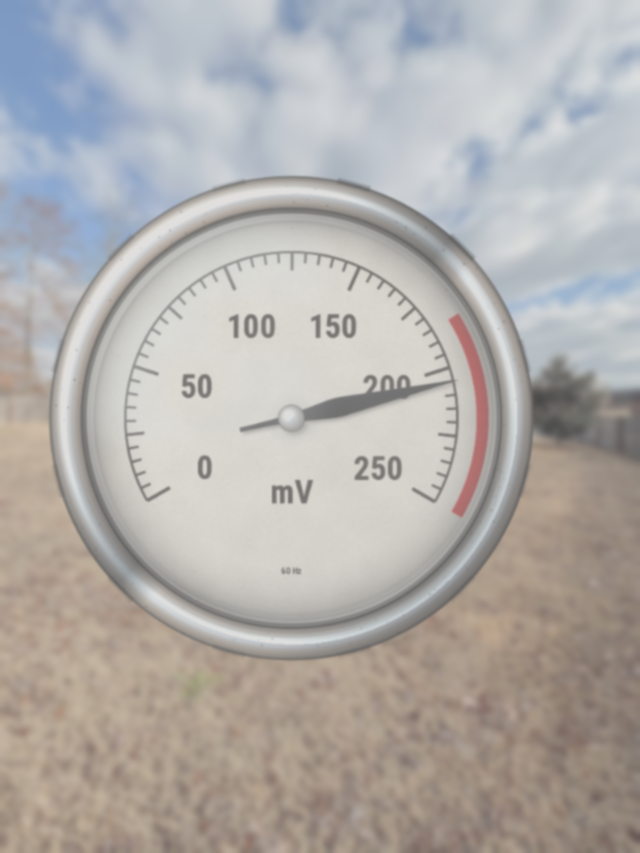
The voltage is 205 mV
